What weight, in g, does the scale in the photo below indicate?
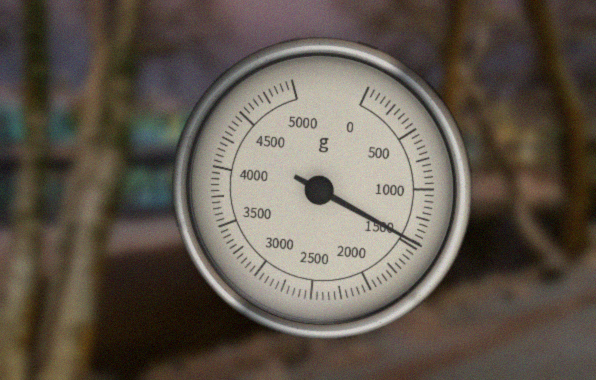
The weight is 1450 g
